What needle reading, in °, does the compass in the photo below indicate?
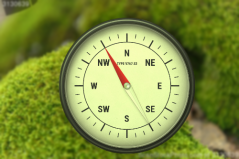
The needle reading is 330 °
